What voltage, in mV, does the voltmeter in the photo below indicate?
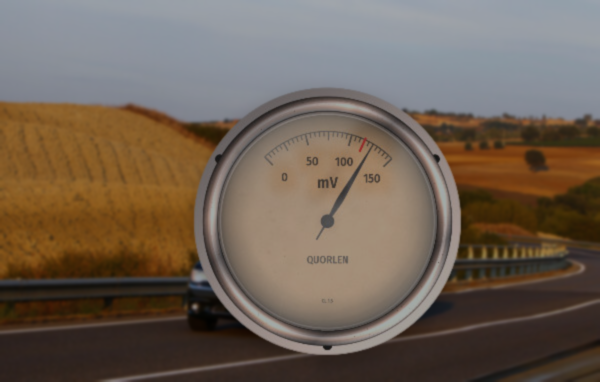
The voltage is 125 mV
